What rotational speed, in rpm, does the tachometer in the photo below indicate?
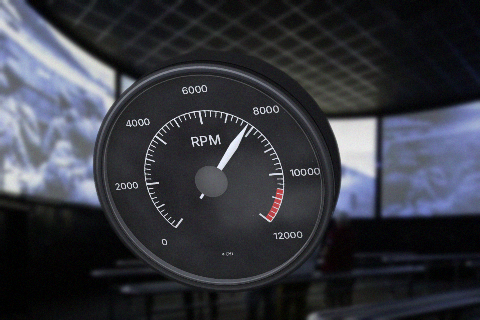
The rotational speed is 7800 rpm
